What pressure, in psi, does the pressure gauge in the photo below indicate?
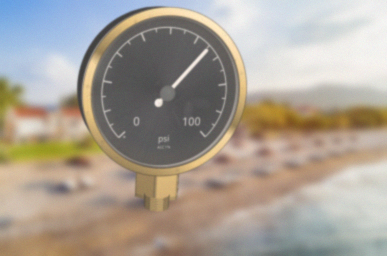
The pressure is 65 psi
